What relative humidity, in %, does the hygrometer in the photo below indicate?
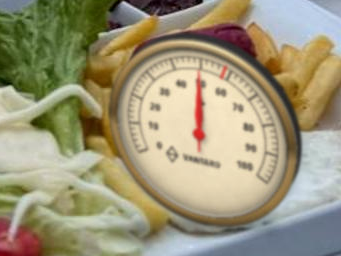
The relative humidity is 50 %
